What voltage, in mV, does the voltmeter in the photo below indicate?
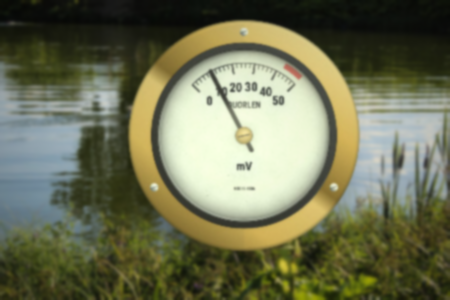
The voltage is 10 mV
